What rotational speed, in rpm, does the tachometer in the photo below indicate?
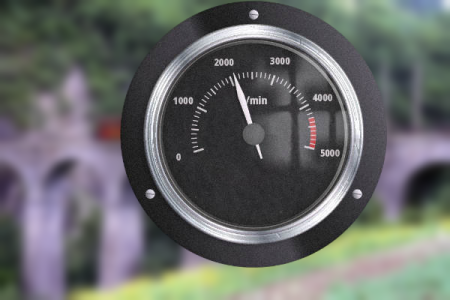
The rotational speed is 2100 rpm
